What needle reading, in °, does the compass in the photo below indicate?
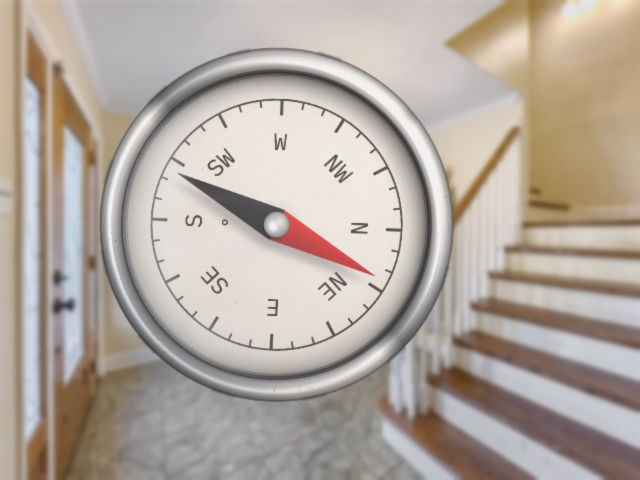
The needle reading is 25 °
